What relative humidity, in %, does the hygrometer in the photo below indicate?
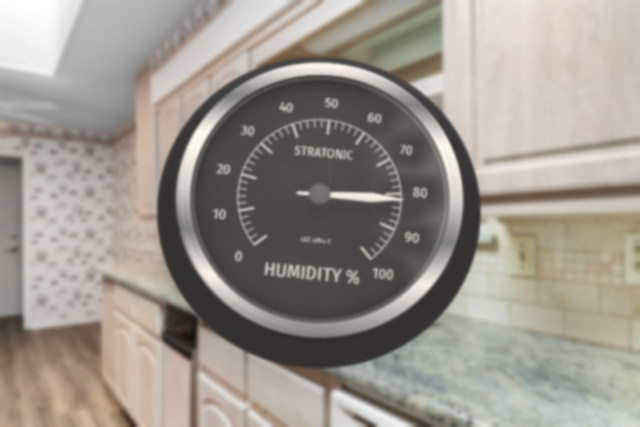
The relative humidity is 82 %
